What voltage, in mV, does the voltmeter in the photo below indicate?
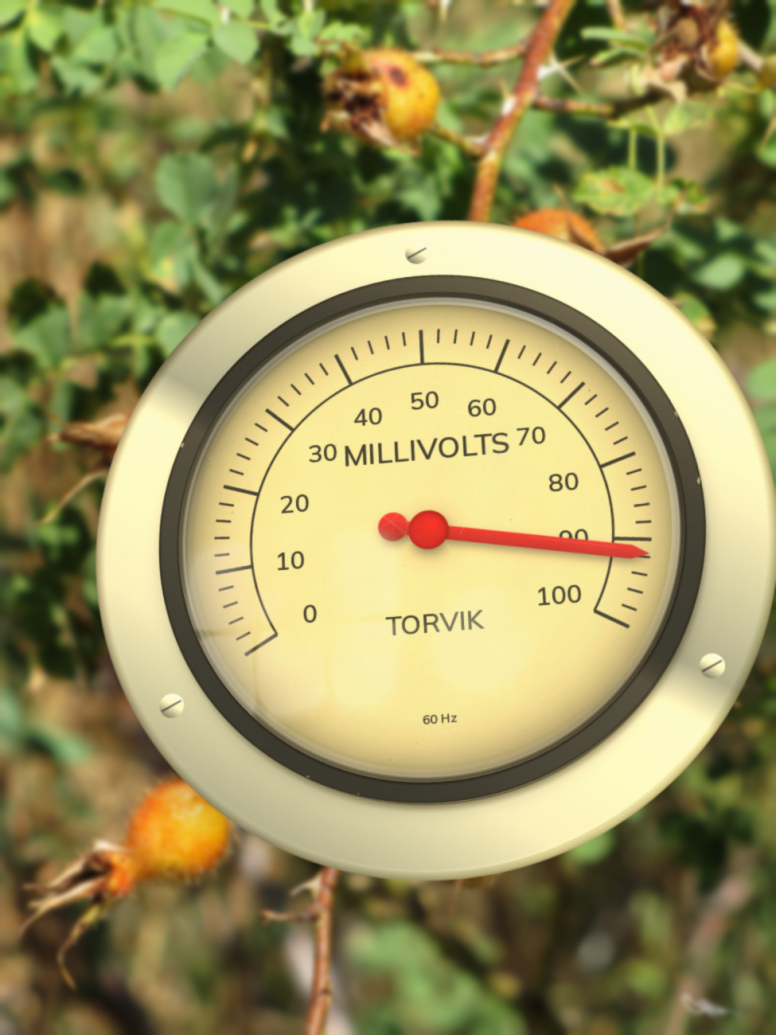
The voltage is 92 mV
